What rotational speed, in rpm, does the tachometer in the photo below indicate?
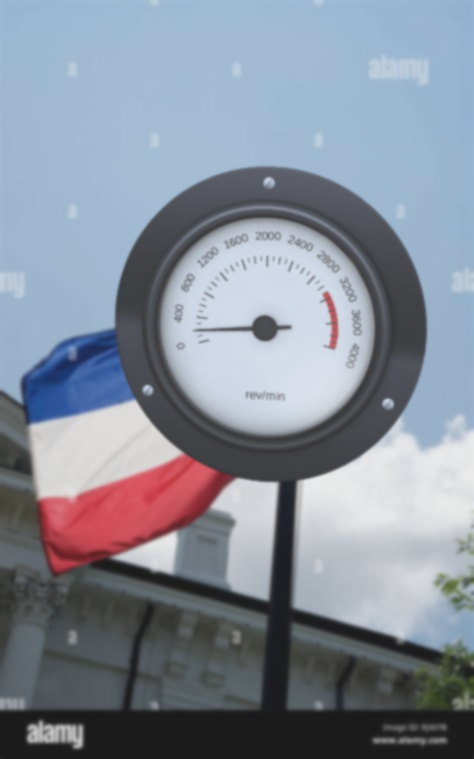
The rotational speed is 200 rpm
